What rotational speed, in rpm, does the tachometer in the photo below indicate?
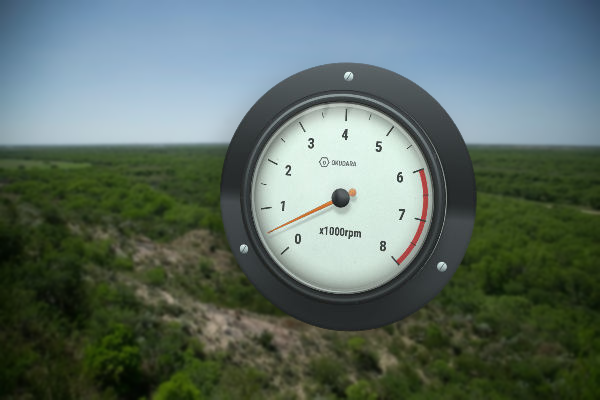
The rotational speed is 500 rpm
